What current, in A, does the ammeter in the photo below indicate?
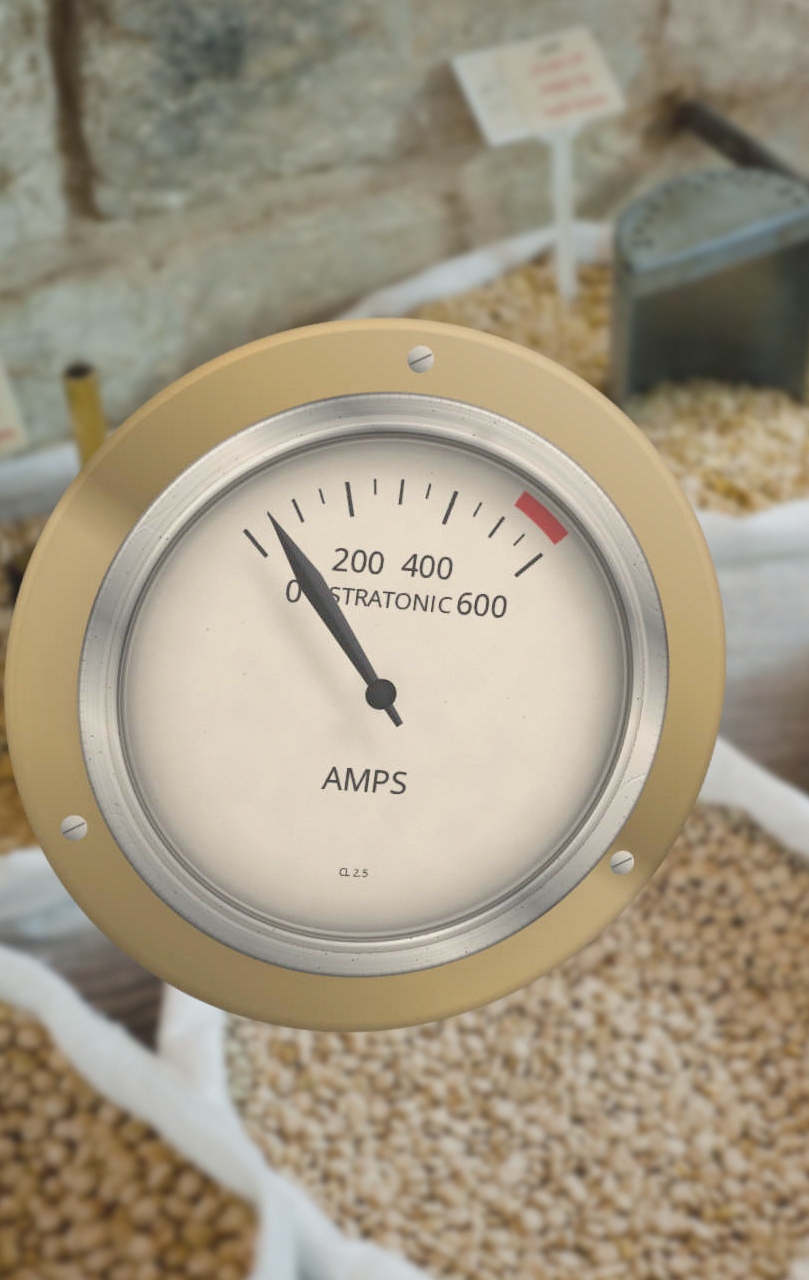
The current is 50 A
